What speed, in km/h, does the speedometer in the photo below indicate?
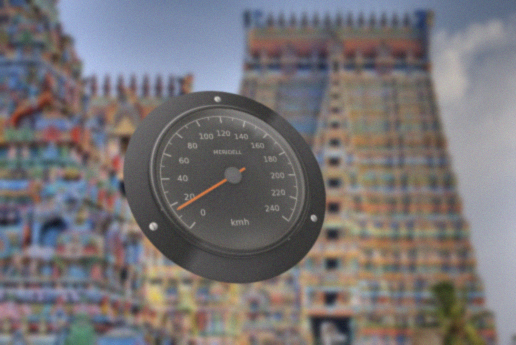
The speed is 15 km/h
